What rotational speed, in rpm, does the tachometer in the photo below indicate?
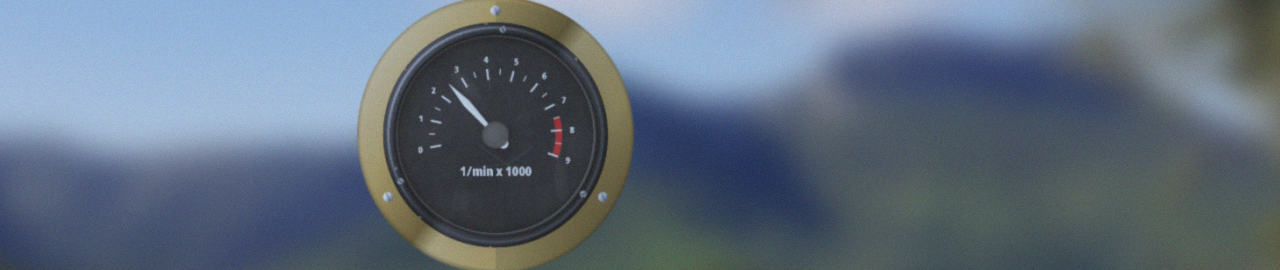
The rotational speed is 2500 rpm
